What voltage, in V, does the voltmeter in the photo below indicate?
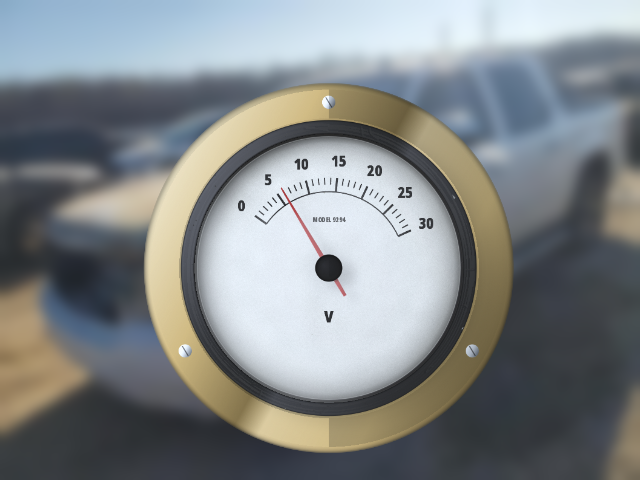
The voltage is 6 V
